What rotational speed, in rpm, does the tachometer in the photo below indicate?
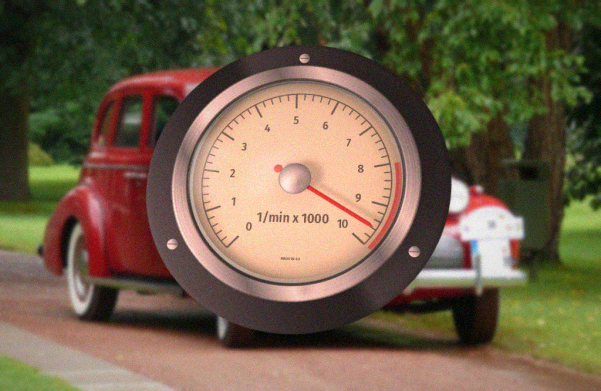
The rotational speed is 9600 rpm
